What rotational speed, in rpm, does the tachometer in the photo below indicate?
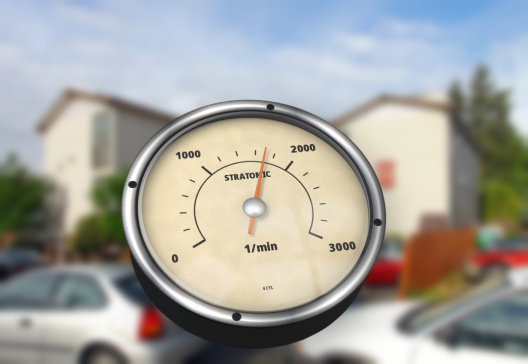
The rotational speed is 1700 rpm
